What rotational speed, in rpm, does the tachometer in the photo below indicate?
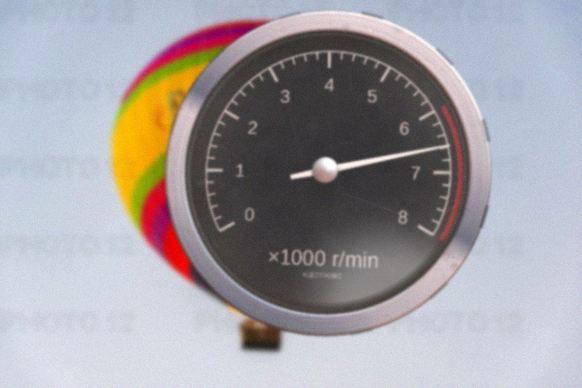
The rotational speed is 6600 rpm
